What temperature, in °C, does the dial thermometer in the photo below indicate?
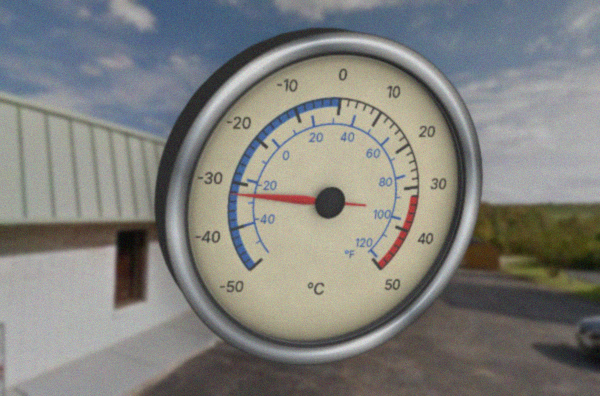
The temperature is -32 °C
